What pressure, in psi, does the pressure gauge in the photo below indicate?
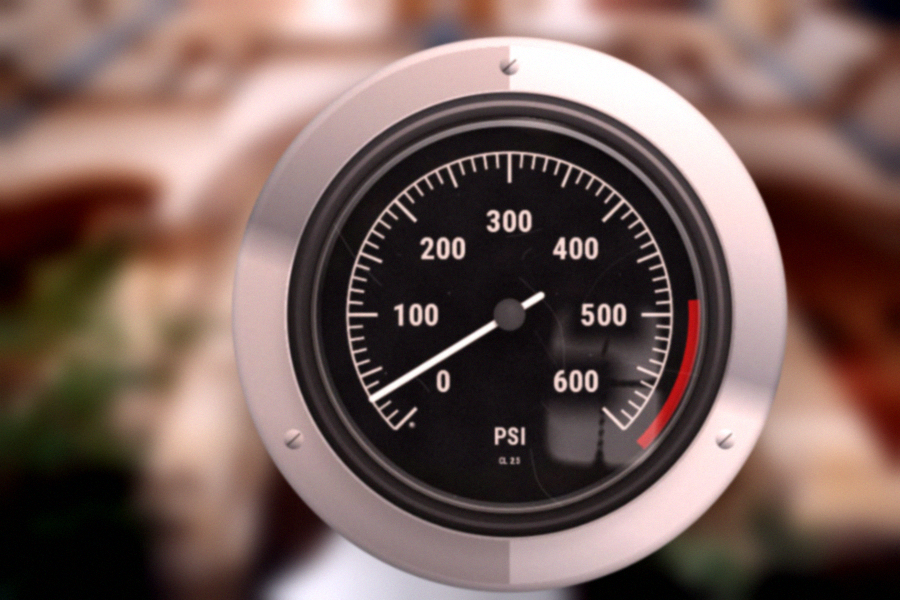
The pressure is 30 psi
